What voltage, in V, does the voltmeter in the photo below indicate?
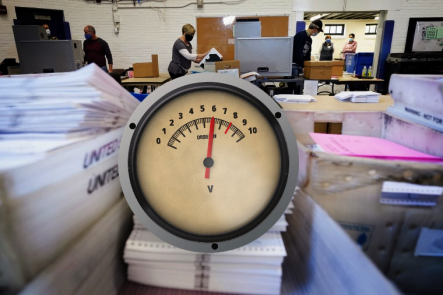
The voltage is 6 V
